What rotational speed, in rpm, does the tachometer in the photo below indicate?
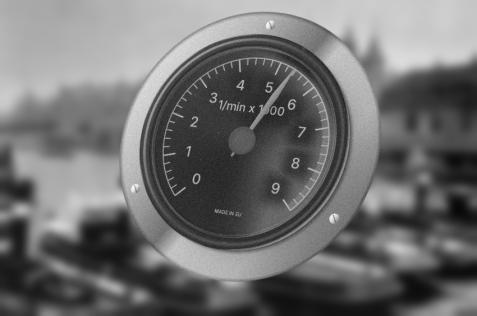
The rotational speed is 5400 rpm
